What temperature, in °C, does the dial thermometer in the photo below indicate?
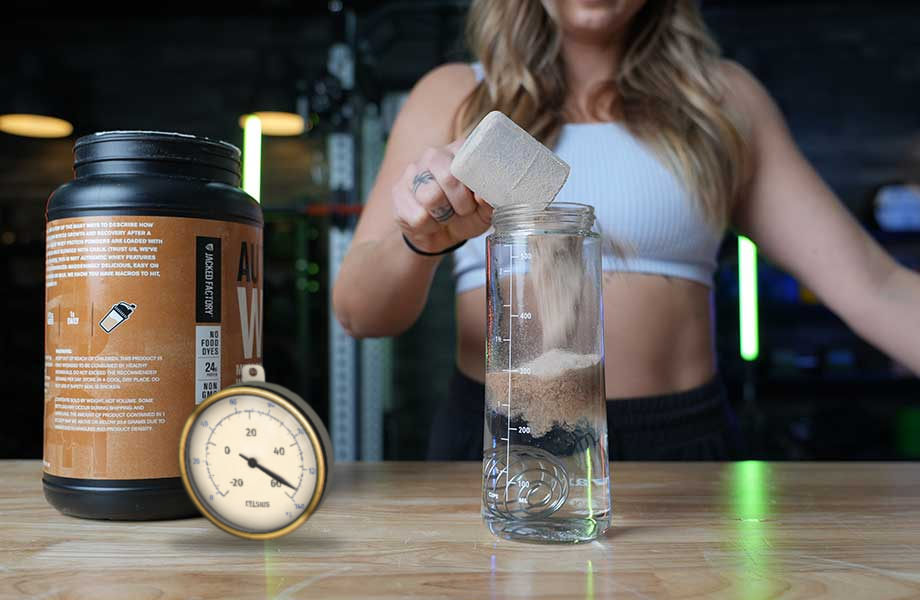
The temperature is 56 °C
